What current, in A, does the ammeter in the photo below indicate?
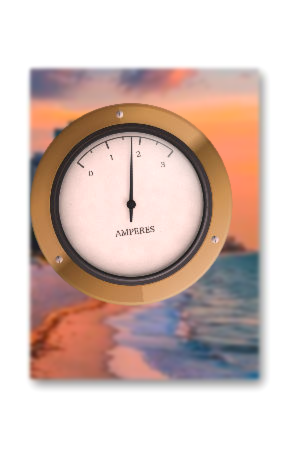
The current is 1.75 A
